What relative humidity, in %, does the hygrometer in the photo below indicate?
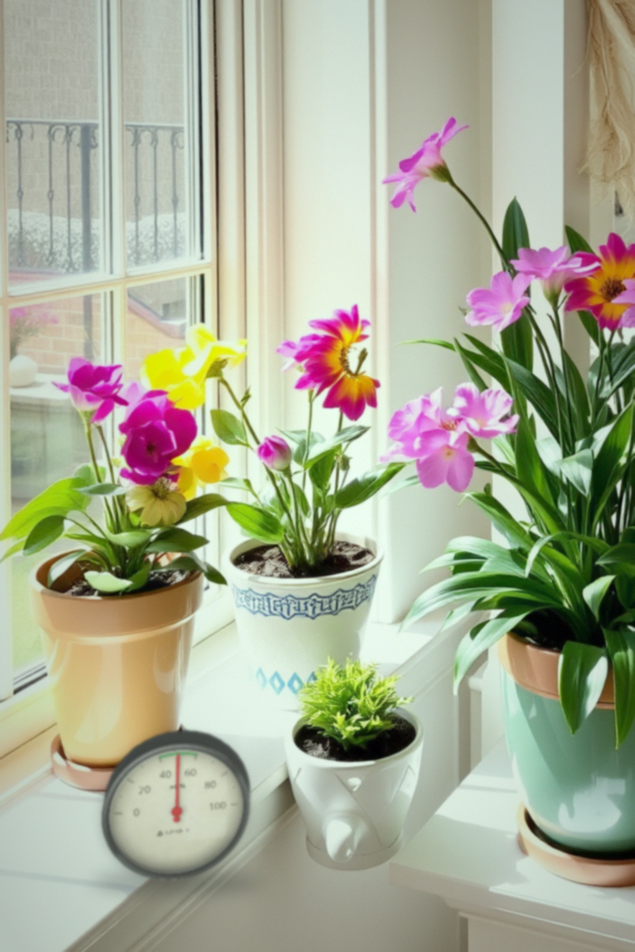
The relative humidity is 50 %
